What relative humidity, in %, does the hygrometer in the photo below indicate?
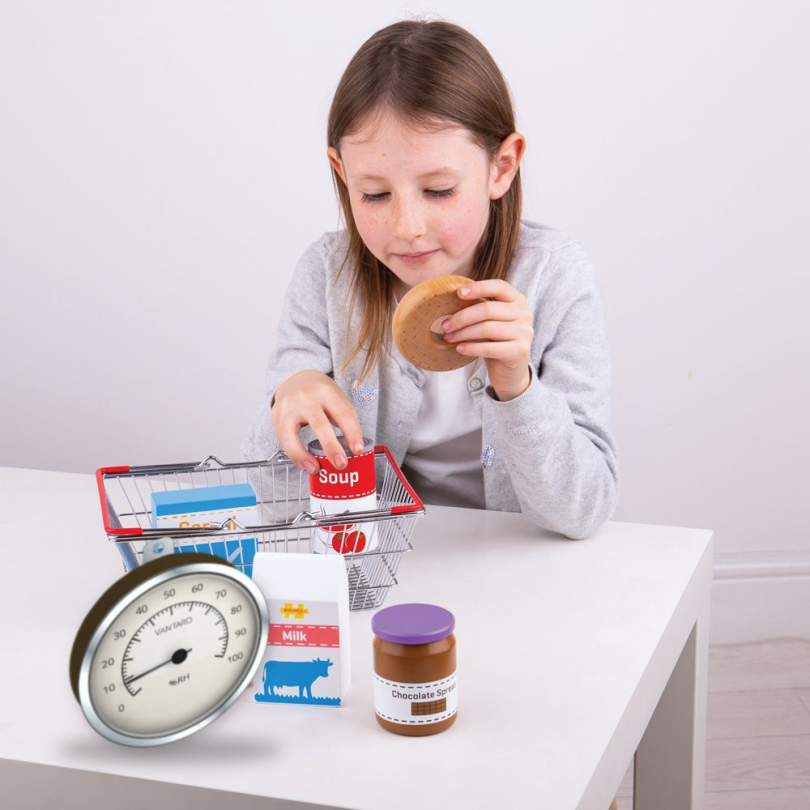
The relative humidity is 10 %
